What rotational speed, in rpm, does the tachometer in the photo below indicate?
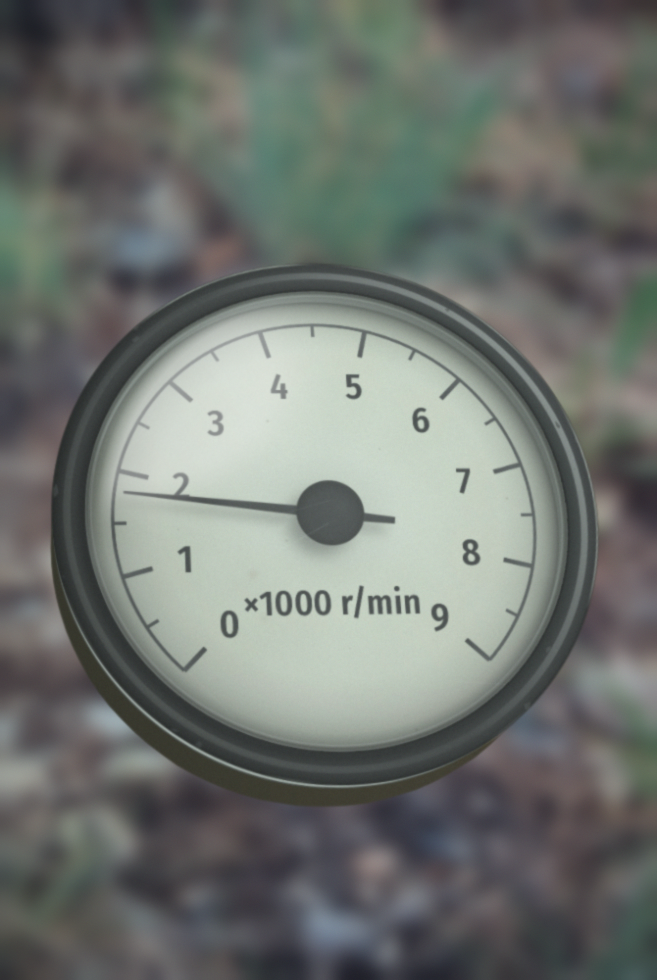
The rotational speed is 1750 rpm
